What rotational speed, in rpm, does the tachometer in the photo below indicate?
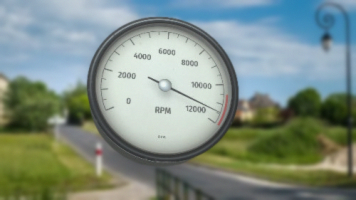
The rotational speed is 11500 rpm
